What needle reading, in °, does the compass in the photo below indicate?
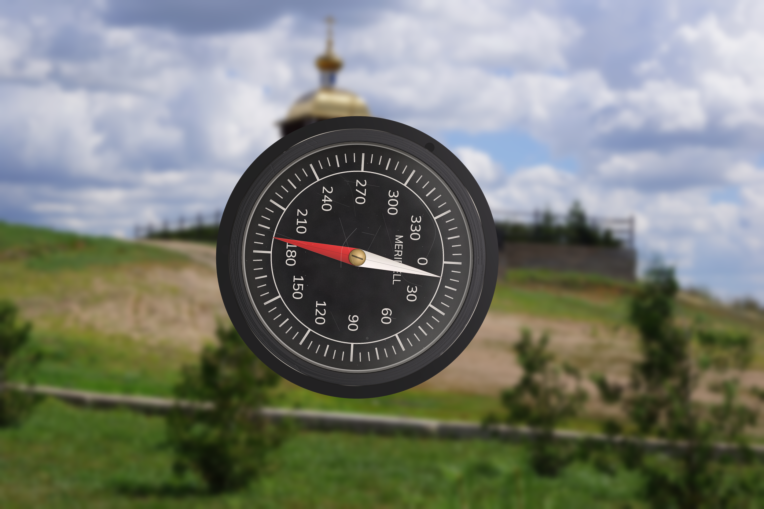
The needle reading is 190 °
